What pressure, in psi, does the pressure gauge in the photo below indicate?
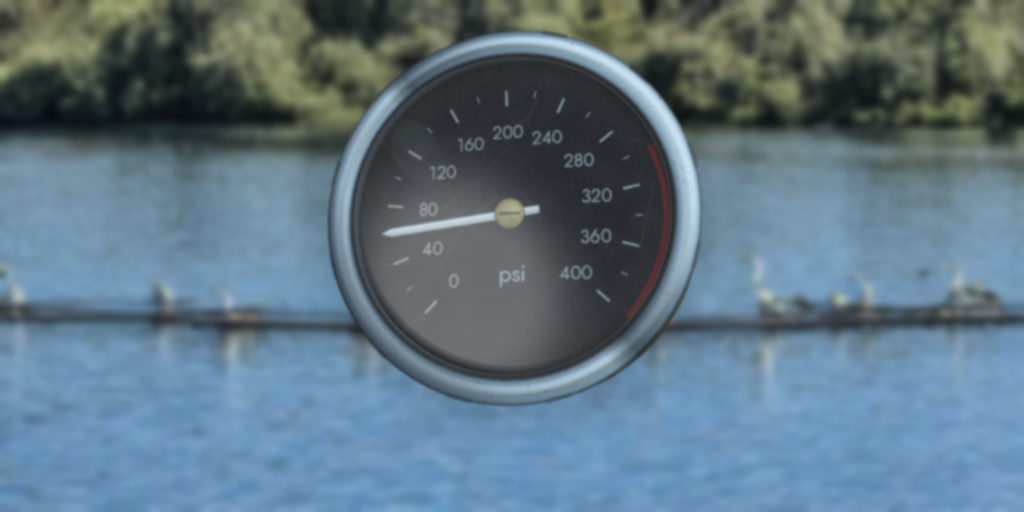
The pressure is 60 psi
